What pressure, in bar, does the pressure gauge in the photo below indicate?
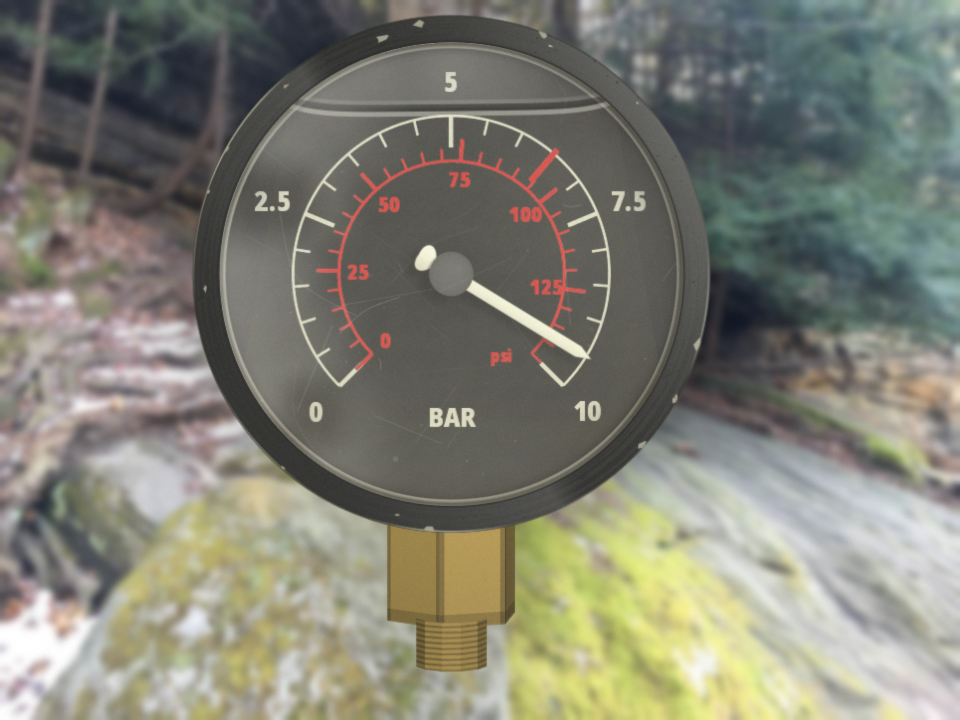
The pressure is 9.5 bar
